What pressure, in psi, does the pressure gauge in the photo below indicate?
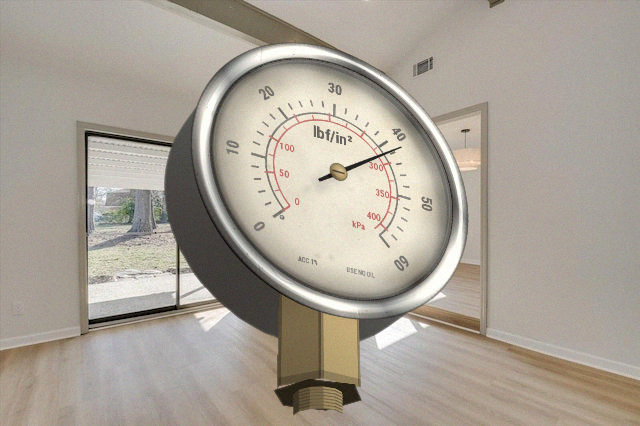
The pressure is 42 psi
